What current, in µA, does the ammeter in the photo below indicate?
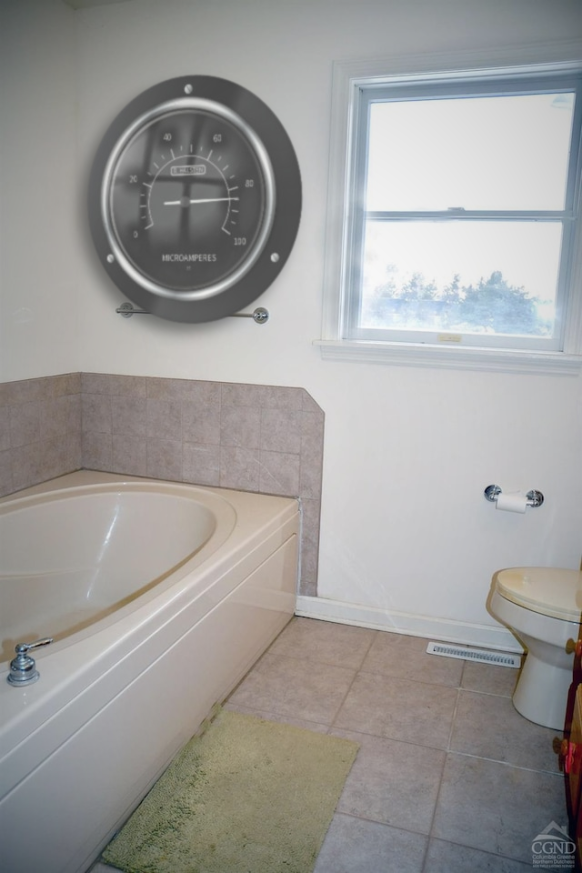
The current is 85 µA
